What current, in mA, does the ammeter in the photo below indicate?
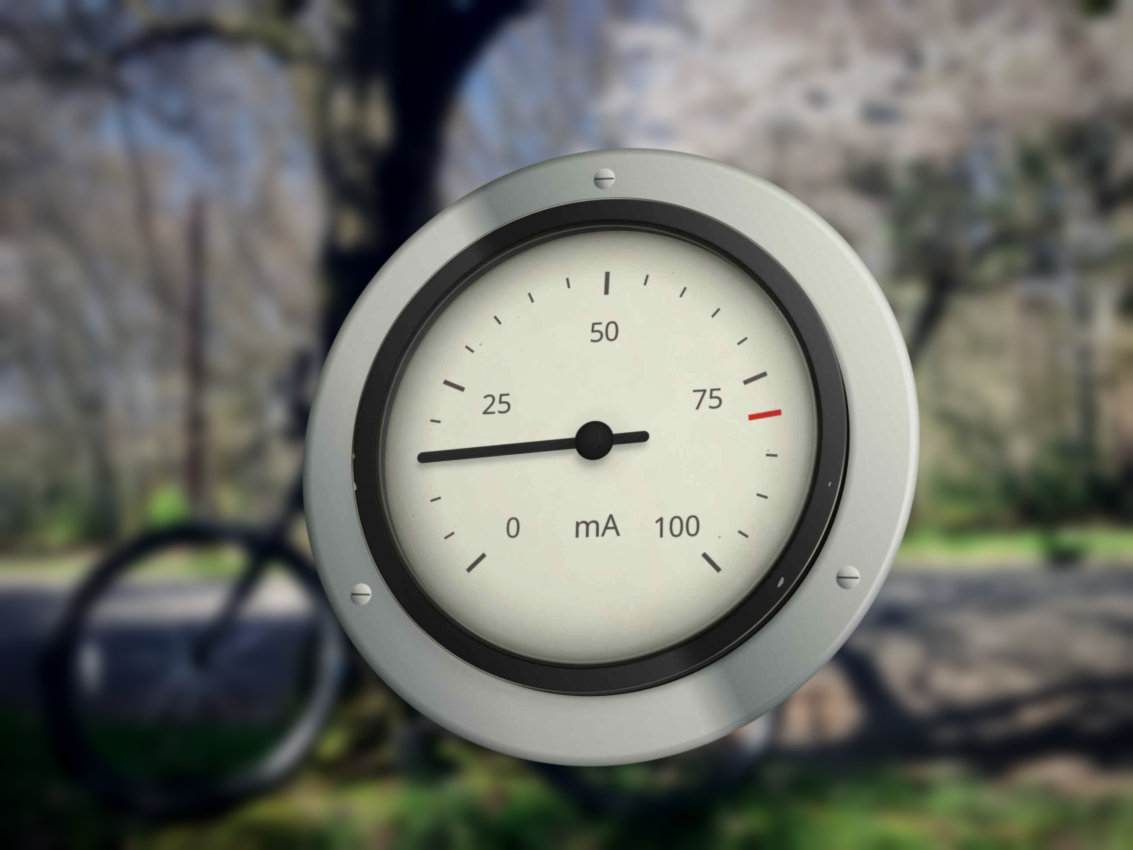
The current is 15 mA
